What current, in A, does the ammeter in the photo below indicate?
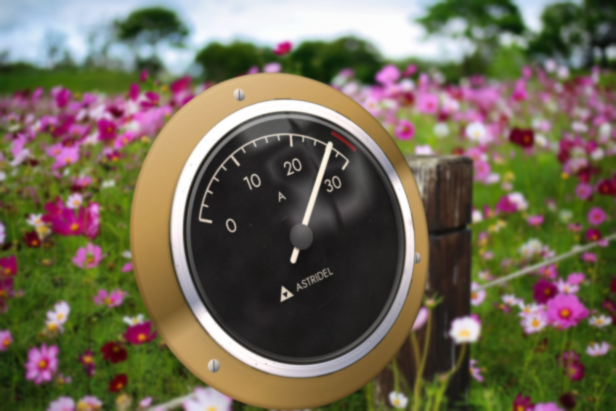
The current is 26 A
